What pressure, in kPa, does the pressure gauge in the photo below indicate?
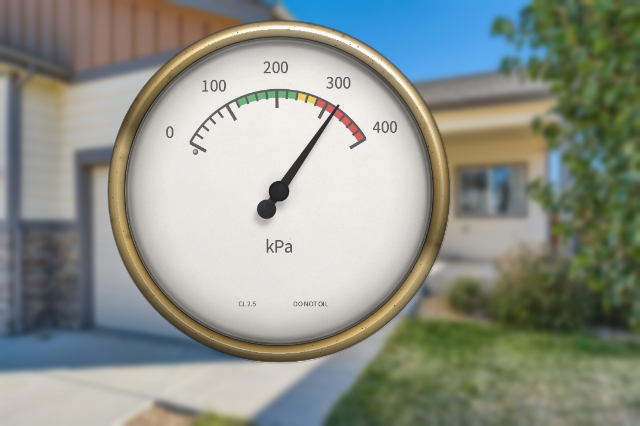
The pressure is 320 kPa
